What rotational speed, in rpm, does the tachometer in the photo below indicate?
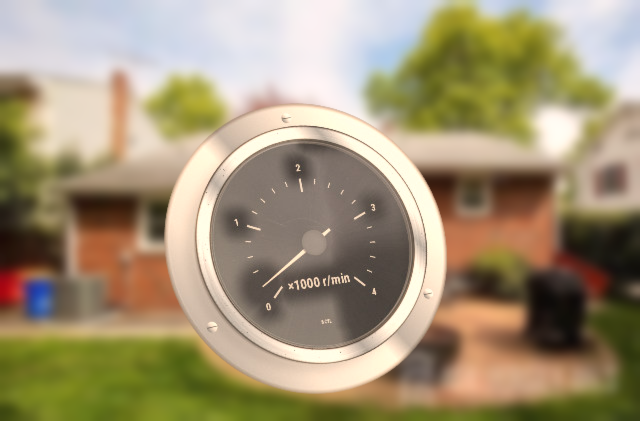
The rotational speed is 200 rpm
